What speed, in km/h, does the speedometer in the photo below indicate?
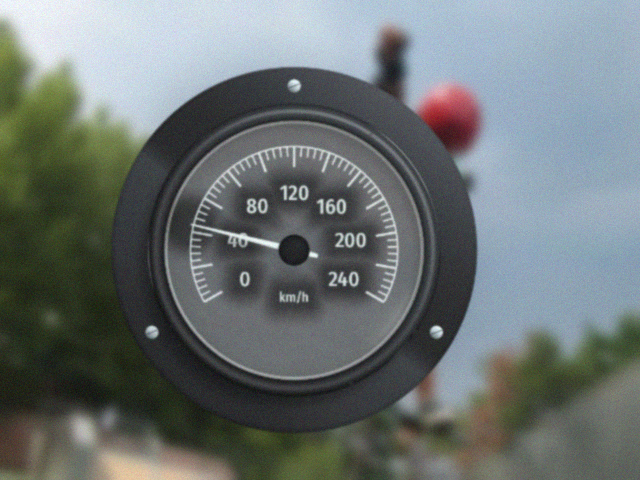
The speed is 44 km/h
